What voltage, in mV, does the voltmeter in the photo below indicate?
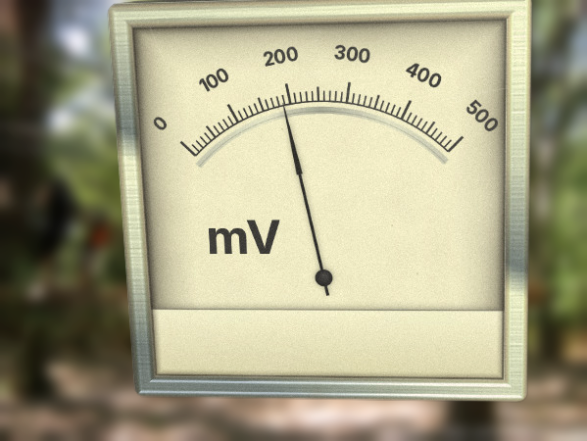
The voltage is 190 mV
